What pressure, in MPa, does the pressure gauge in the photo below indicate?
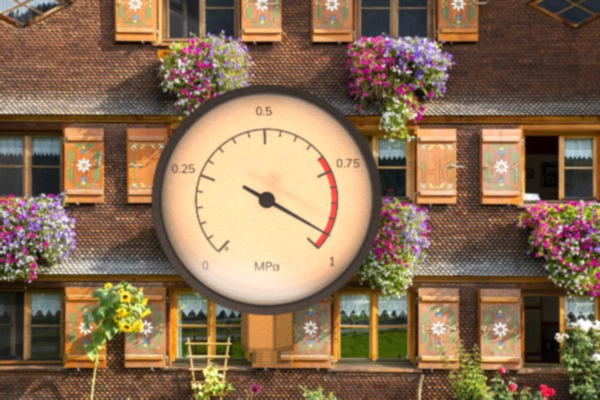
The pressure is 0.95 MPa
